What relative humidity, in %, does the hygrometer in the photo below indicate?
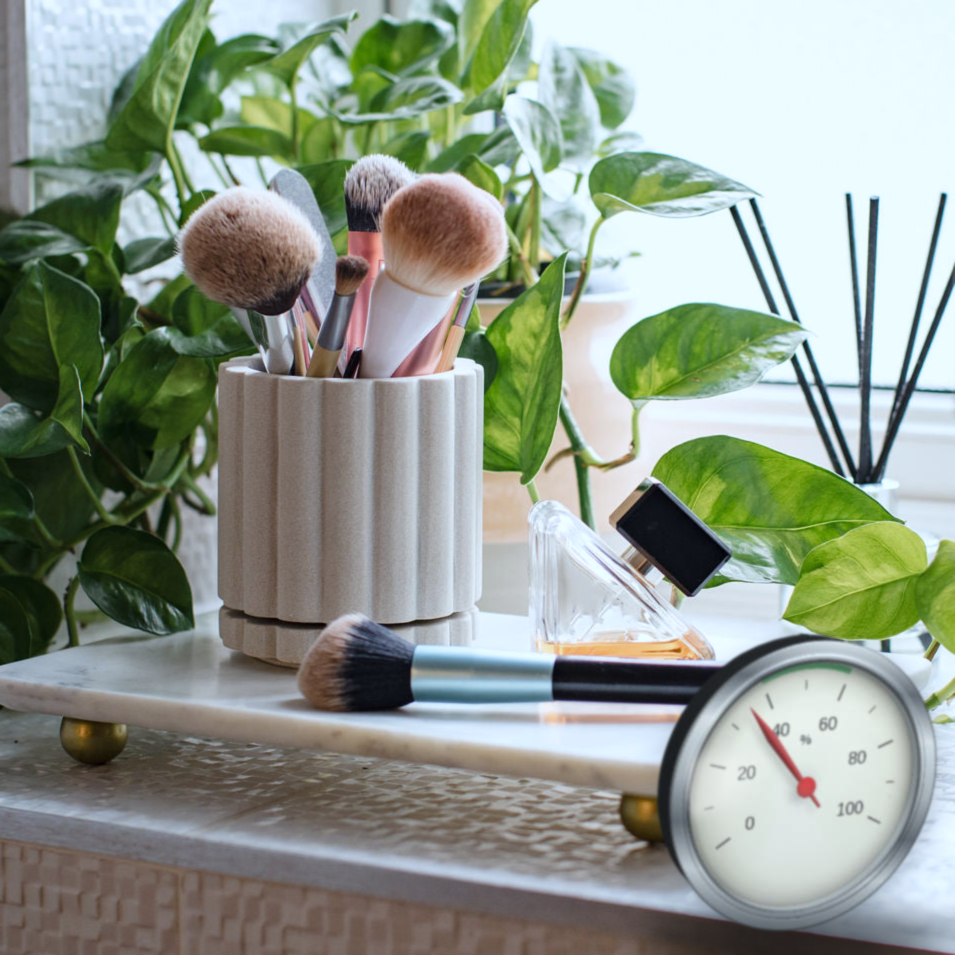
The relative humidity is 35 %
